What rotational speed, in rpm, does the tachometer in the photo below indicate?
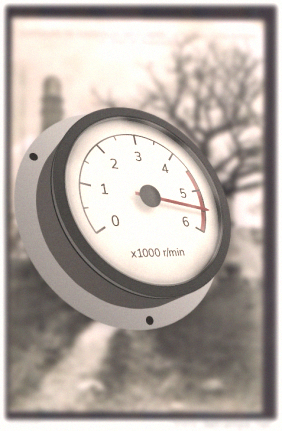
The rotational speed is 5500 rpm
